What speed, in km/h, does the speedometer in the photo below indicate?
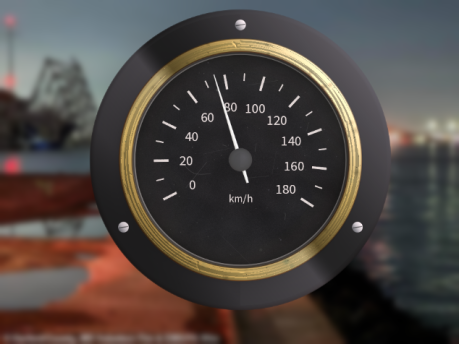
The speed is 75 km/h
